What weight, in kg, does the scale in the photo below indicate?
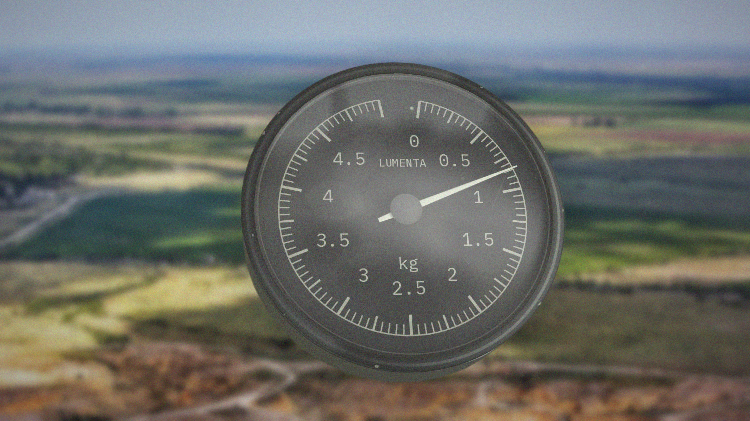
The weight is 0.85 kg
